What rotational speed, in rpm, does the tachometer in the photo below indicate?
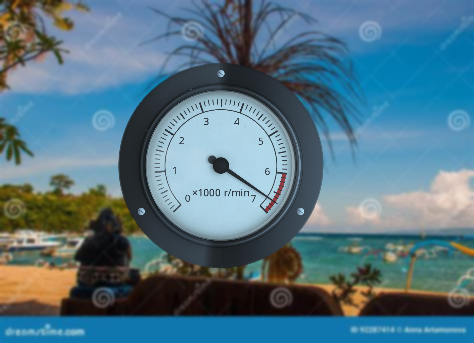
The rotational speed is 6700 rpm
